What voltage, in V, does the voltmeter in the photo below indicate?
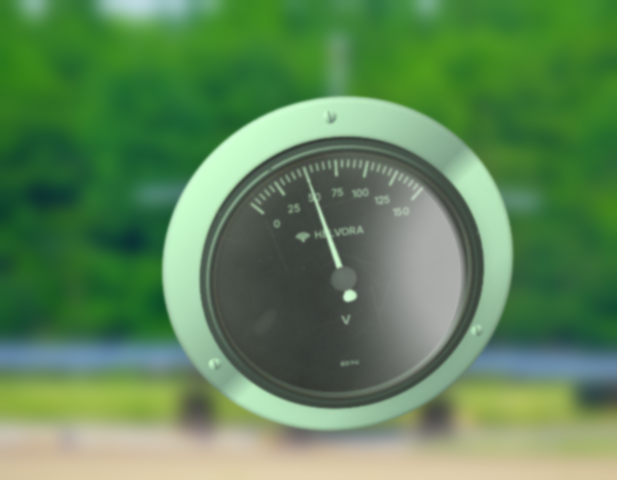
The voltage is 50 V
